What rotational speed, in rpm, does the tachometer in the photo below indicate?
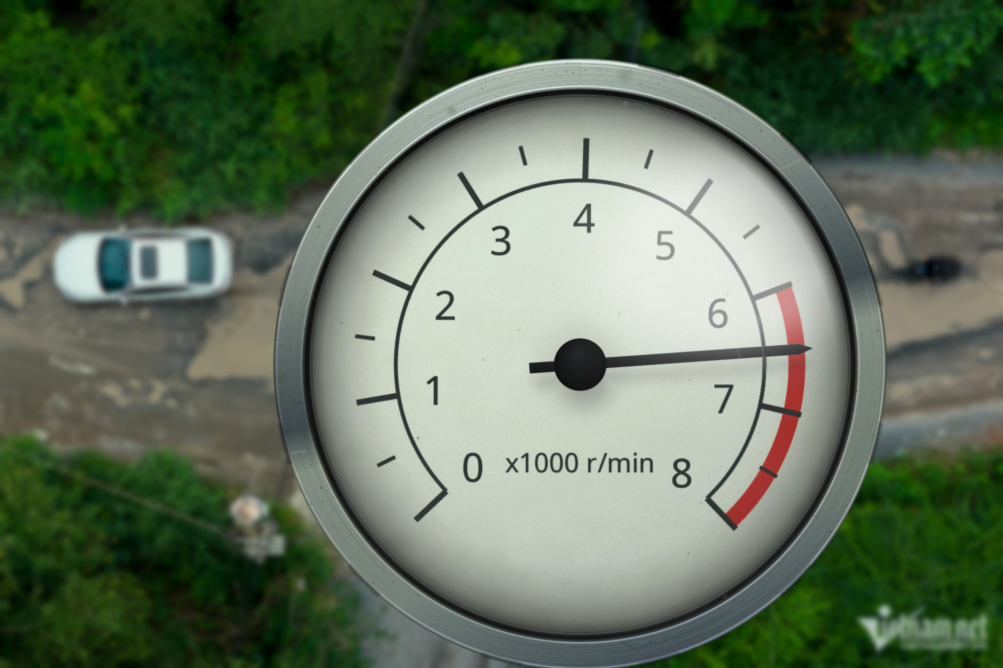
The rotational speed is 6500 rpm
